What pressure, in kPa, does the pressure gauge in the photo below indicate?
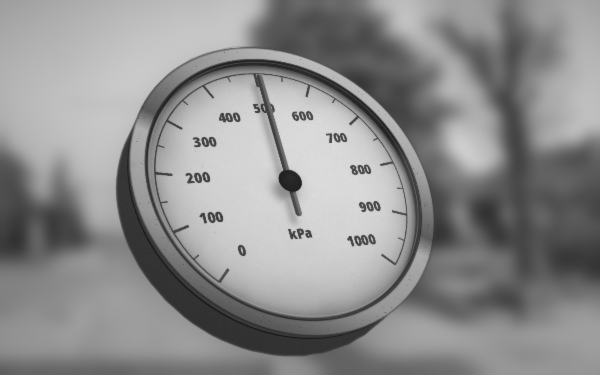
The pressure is 500 kPa
